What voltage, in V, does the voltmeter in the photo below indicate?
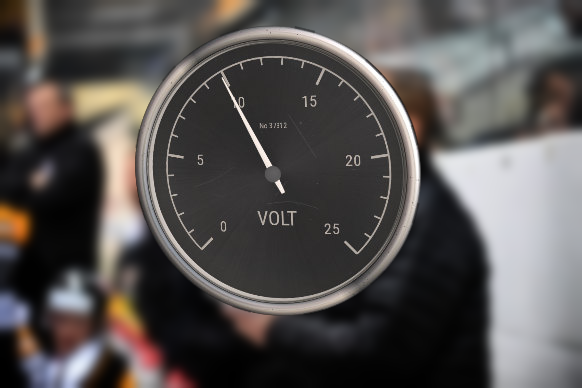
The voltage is 10 V
